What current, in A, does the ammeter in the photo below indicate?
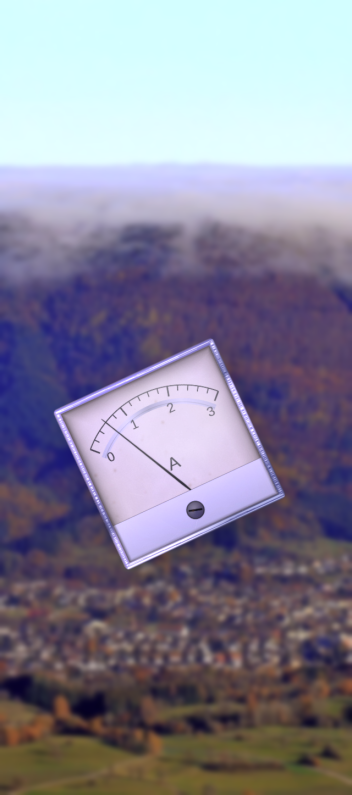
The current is 0.6 A
